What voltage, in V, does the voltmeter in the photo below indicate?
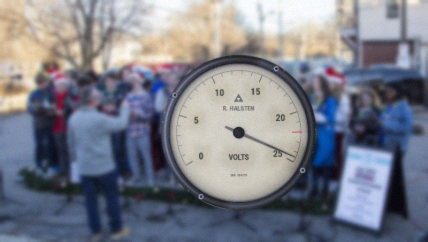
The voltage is 24.5 V
